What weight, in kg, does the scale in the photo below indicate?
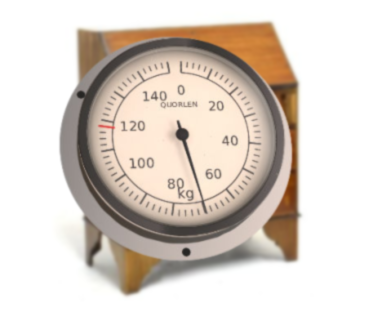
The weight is 70 kg
